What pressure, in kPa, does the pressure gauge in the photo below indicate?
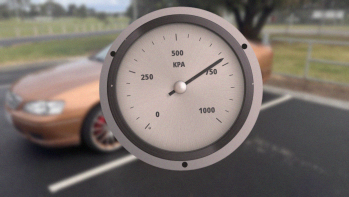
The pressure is 725 kPa
